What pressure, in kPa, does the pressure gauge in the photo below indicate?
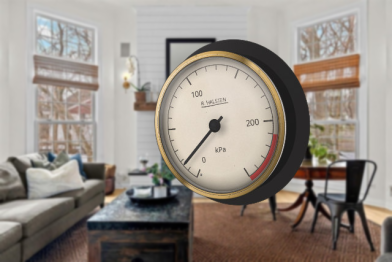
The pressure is 15 kPa
